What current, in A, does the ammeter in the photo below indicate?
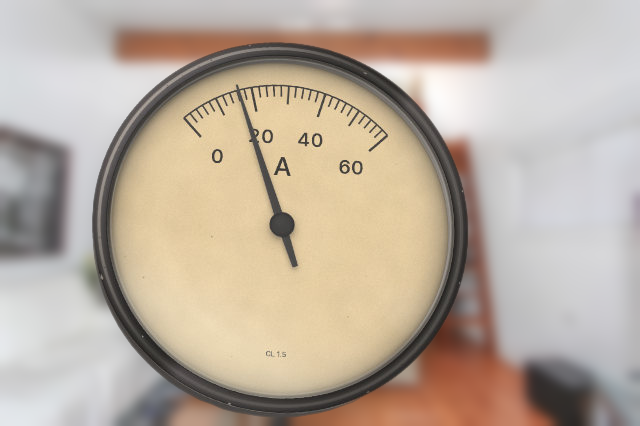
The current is 16 A
